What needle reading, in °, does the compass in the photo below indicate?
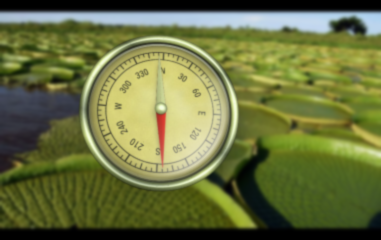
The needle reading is 175 °
